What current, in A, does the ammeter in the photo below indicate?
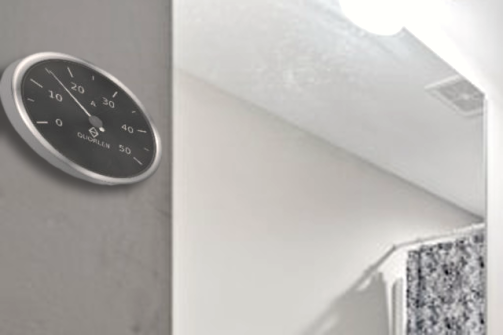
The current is 15 A
